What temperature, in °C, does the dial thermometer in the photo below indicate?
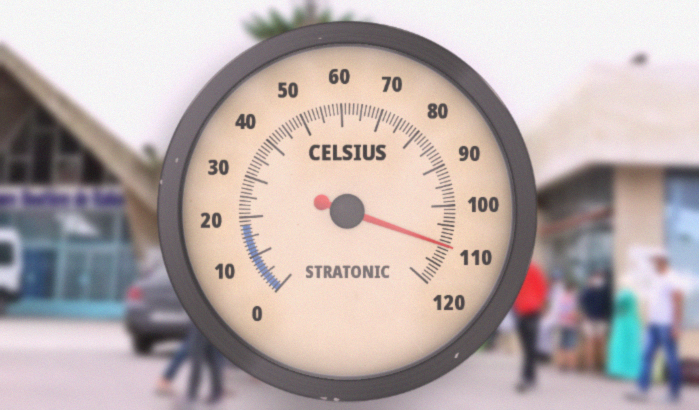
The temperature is 110 °C
